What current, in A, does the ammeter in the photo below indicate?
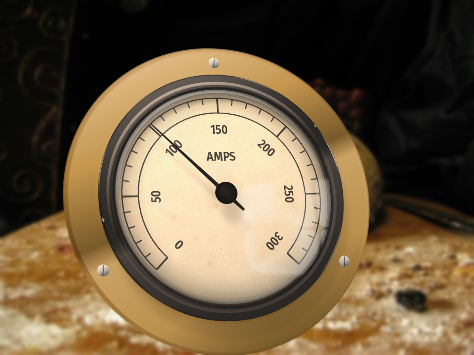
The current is 100 A
